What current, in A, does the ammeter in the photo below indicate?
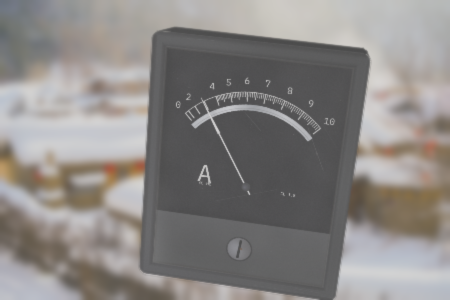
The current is 3 A
